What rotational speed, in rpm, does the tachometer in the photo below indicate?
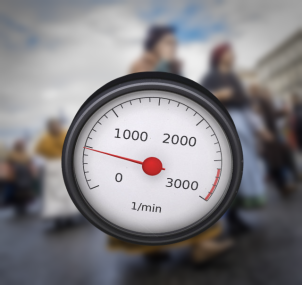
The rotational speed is 500 rpm
